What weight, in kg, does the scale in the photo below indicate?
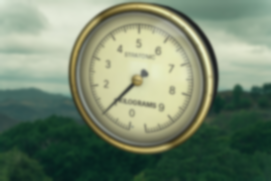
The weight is 1 kg
